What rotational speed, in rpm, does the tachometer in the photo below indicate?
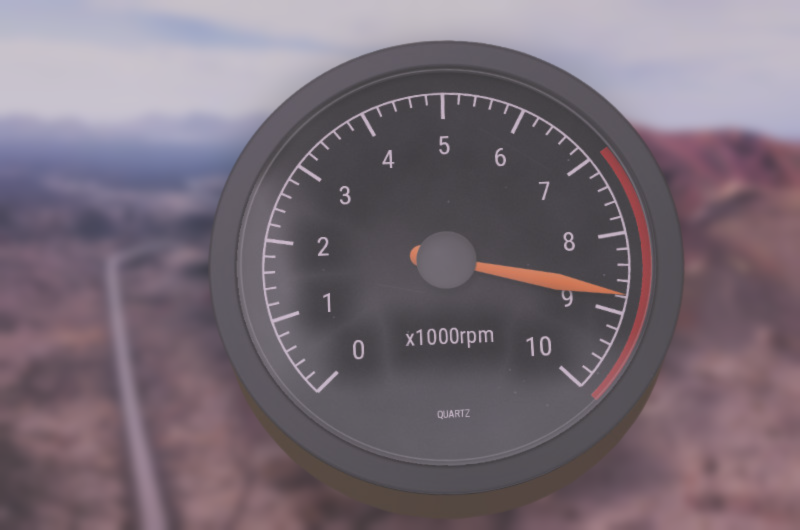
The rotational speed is 8800 rpm
